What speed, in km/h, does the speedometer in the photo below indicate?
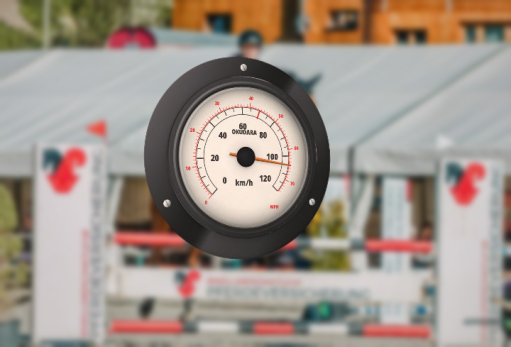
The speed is 105 km/h
